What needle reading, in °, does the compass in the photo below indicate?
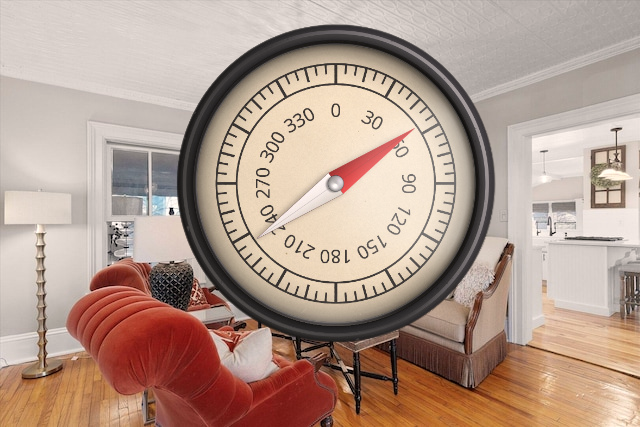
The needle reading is 55 °
